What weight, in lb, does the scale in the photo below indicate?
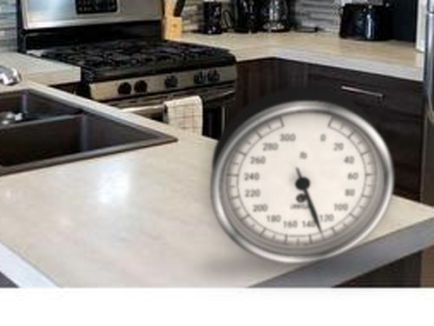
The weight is 130 lb
